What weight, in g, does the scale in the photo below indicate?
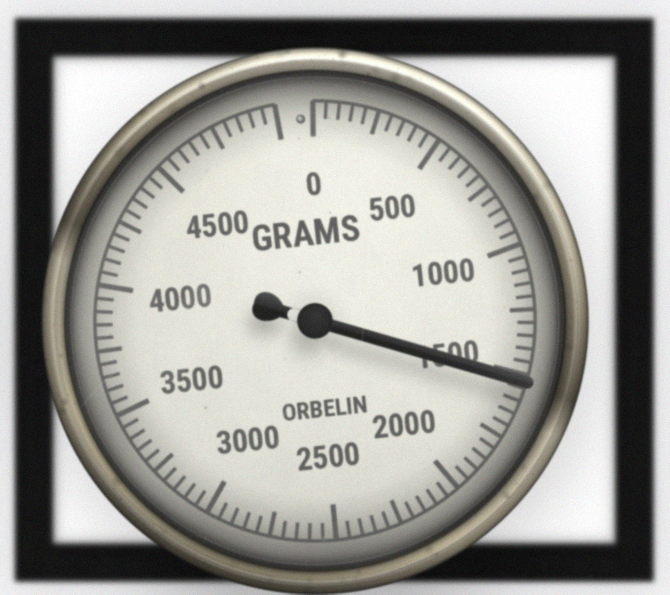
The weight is 1525 g
